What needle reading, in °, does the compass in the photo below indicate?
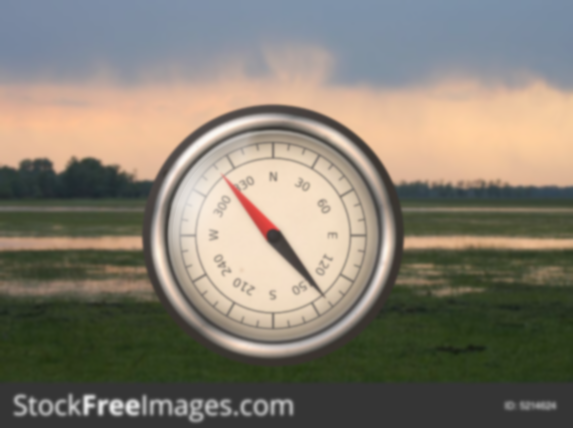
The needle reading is 320 °
